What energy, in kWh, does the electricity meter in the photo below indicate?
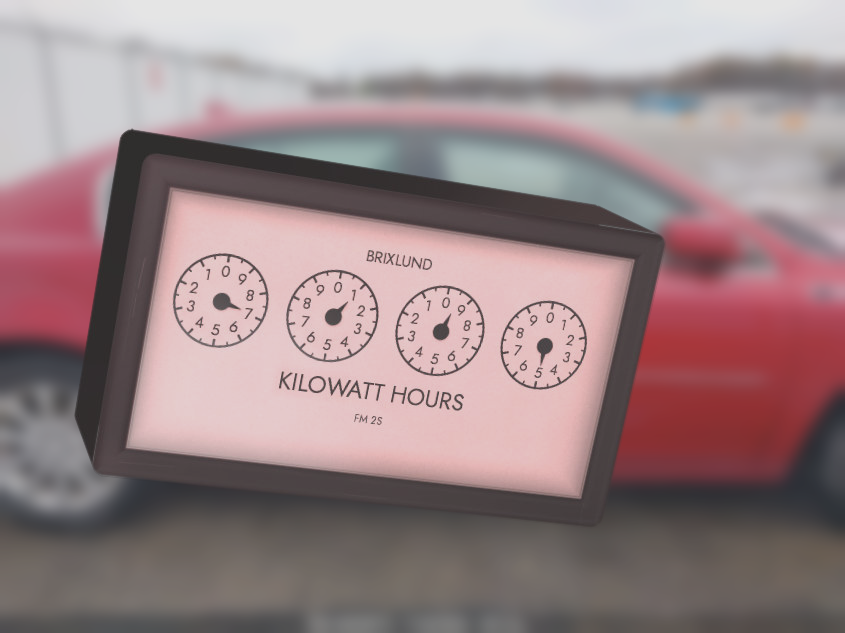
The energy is 7095 kWh
